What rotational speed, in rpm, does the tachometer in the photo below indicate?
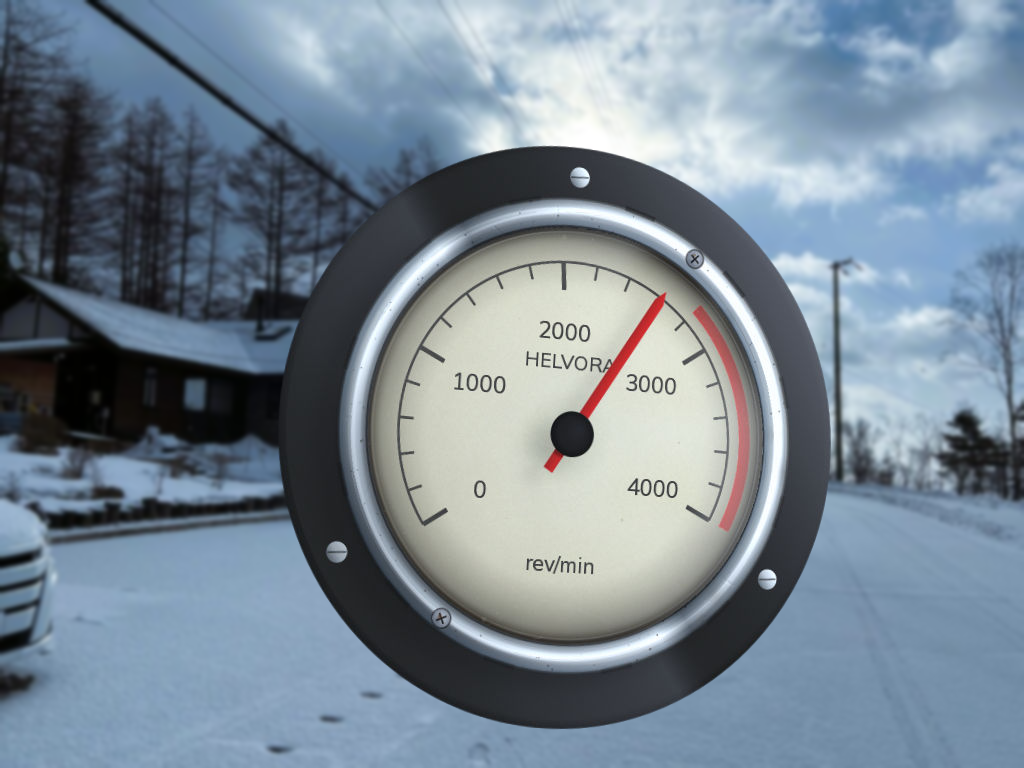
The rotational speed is 2600 rpm
